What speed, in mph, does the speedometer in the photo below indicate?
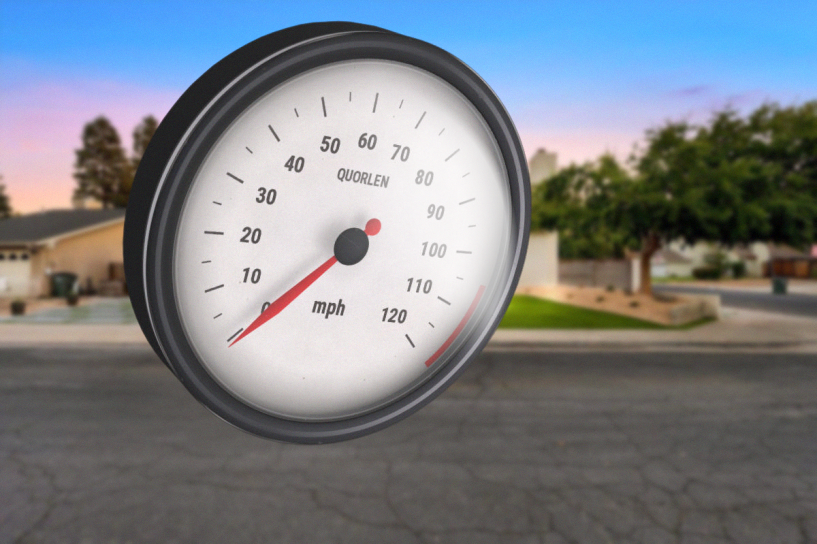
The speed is 0 mph
